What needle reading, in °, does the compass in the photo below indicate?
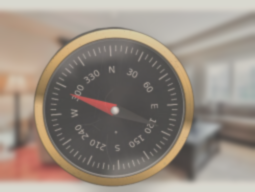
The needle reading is 295 °
